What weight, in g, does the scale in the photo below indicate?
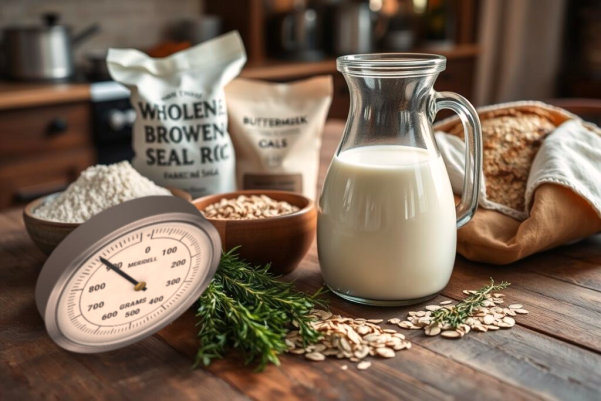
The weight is 900 g
